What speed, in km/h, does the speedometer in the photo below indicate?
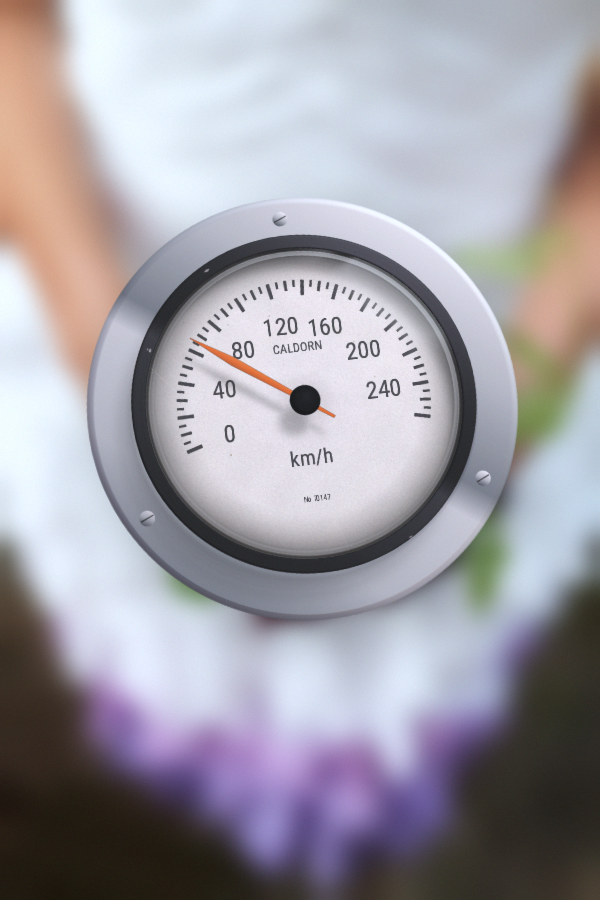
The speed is 65 km/h
